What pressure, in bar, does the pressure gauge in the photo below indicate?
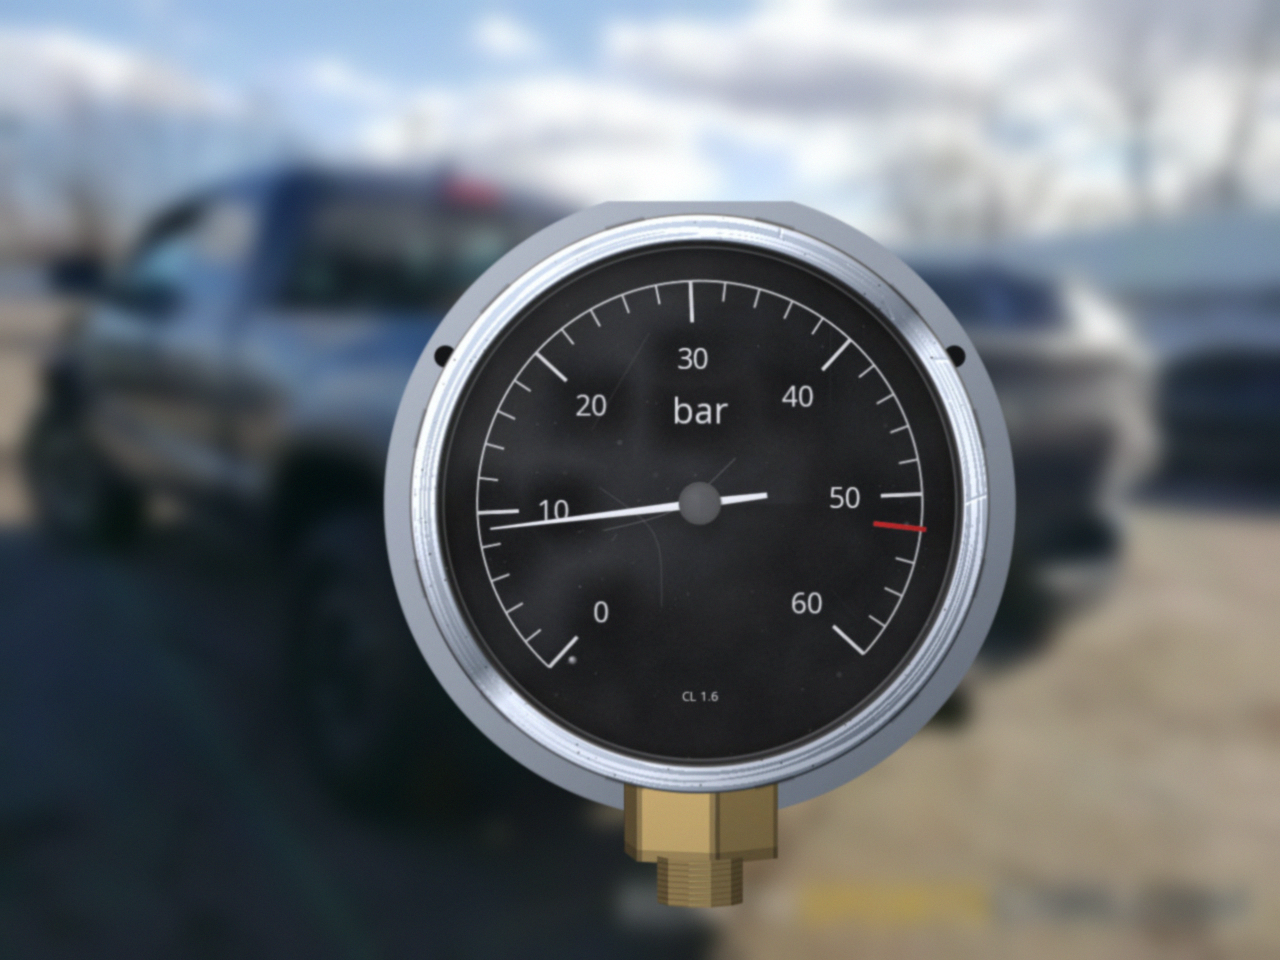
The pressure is 9 bar
